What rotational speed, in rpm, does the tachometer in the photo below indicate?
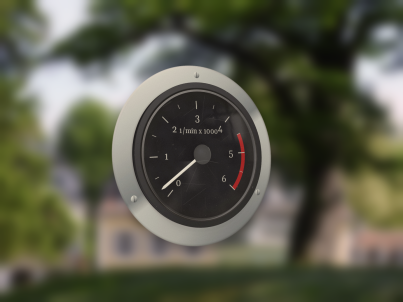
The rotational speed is 250 rpm
